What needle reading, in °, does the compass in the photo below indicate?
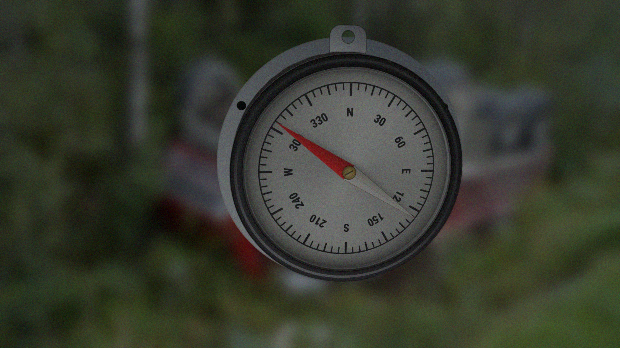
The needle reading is 305 °
